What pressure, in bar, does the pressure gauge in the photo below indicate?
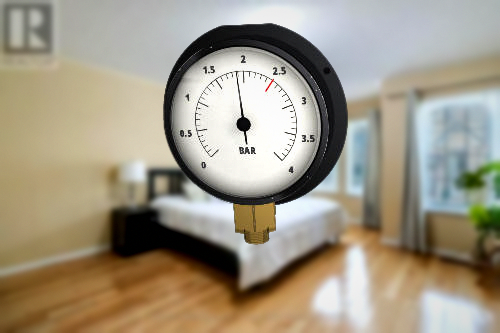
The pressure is 1.9 bar
